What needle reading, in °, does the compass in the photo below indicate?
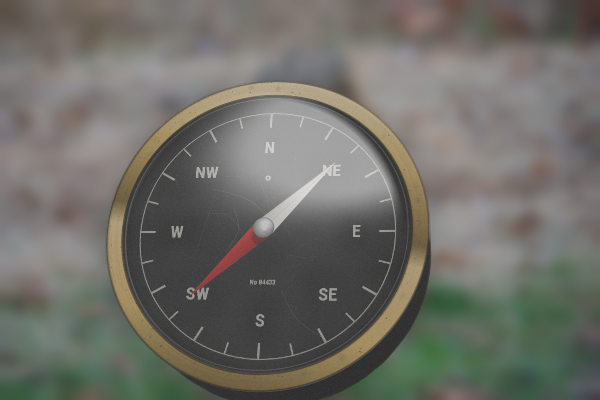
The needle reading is 225 °
